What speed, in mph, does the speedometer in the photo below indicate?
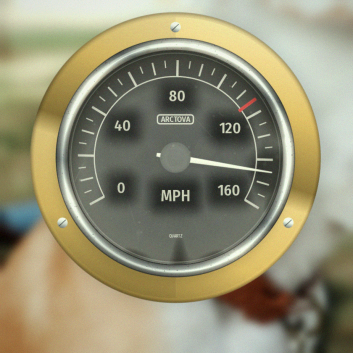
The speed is 145 mph
